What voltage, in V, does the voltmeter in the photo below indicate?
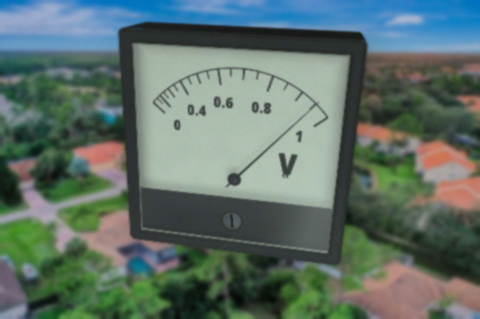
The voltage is 0.95 V
